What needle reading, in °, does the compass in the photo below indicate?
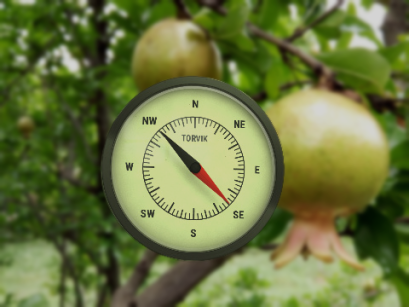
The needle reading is 135 °
